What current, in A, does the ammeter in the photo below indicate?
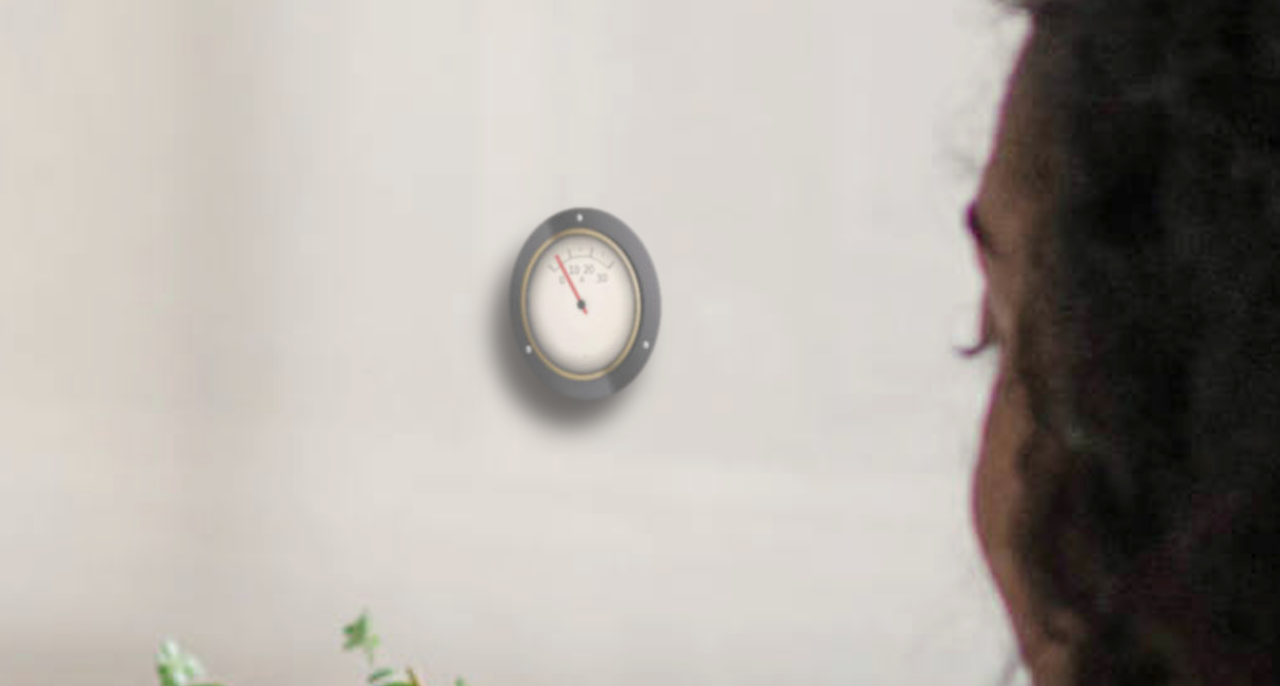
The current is 5 A
